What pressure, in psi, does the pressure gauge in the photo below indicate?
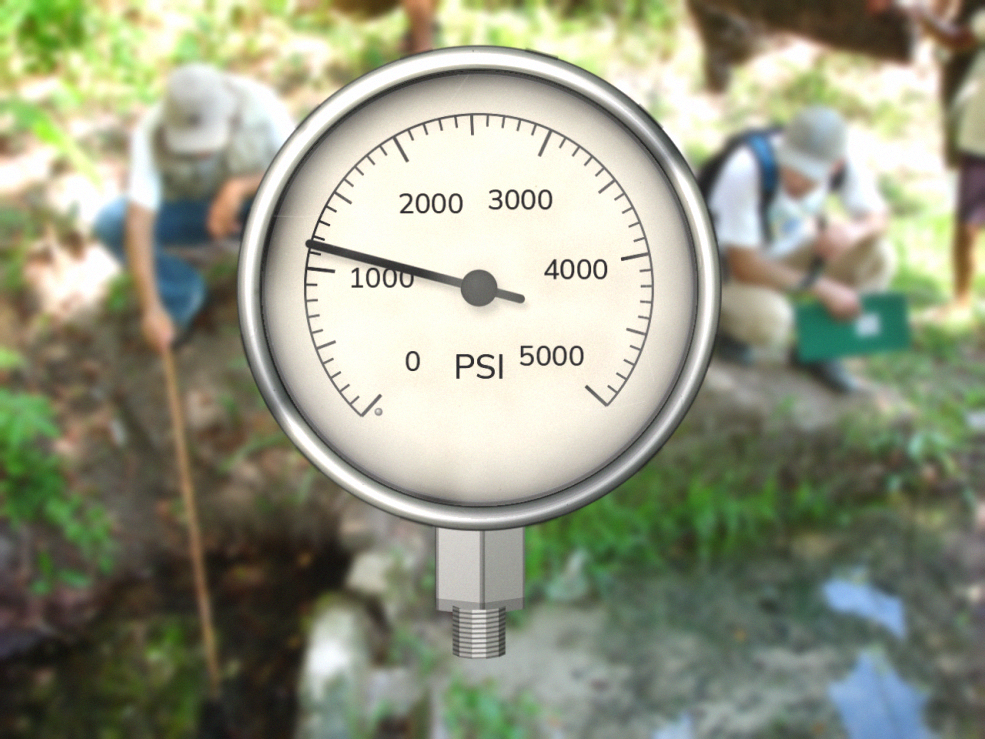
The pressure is 1150 psi
